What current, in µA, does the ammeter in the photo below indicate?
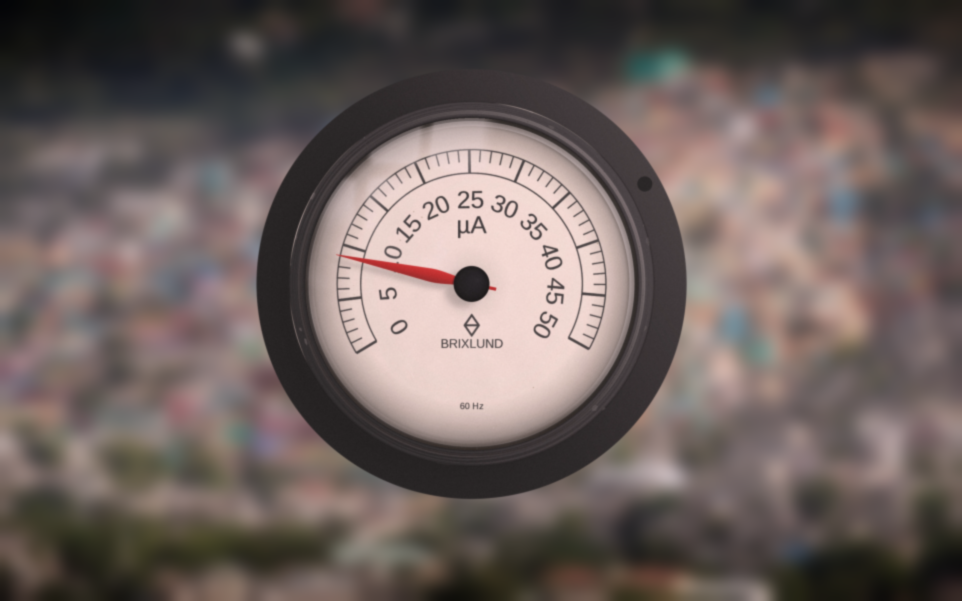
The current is 9 µA
